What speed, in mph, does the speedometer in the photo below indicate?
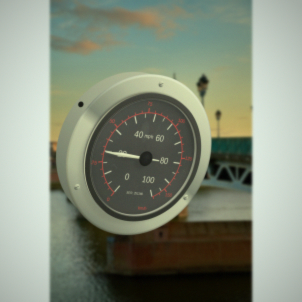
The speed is 20 mph
